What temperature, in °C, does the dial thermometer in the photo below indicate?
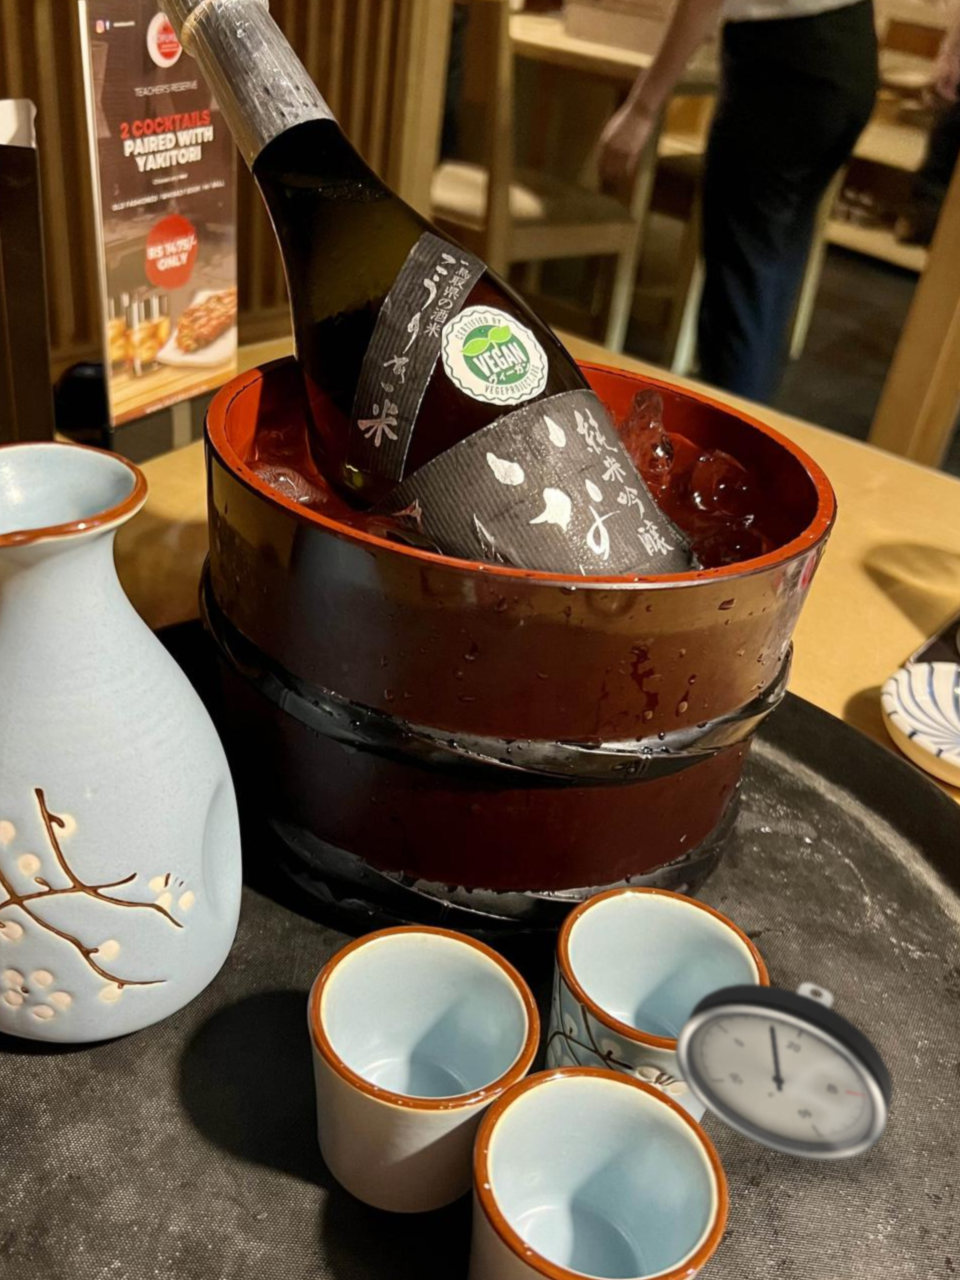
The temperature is 14 °C
